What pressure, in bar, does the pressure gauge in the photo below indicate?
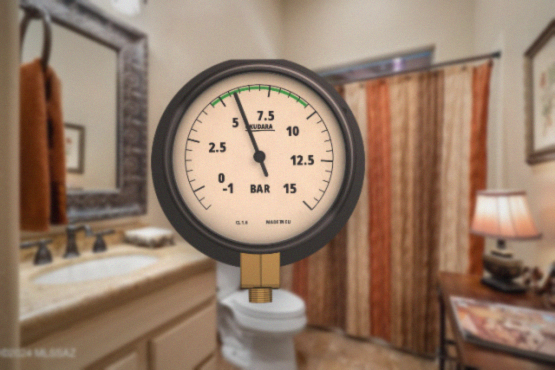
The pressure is 5.75 bar
